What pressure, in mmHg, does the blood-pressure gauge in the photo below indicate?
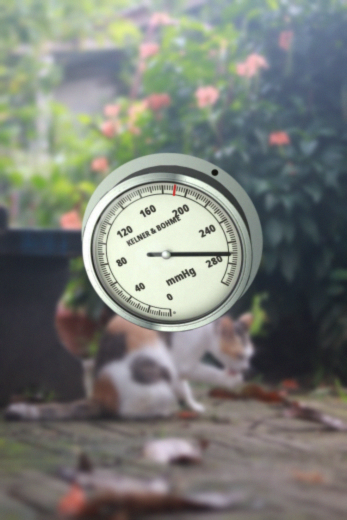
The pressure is 270 mmHg
